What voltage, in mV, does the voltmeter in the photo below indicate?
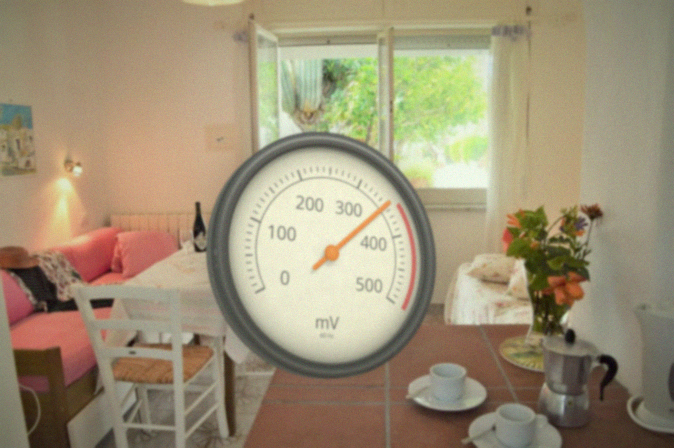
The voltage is 350 mV
